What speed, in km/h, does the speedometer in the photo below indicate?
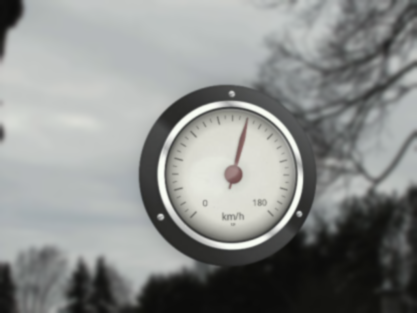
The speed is 100 km/h
